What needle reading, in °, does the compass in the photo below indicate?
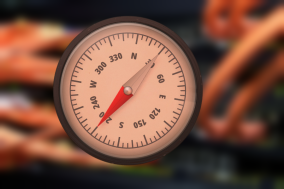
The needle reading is 210 °
